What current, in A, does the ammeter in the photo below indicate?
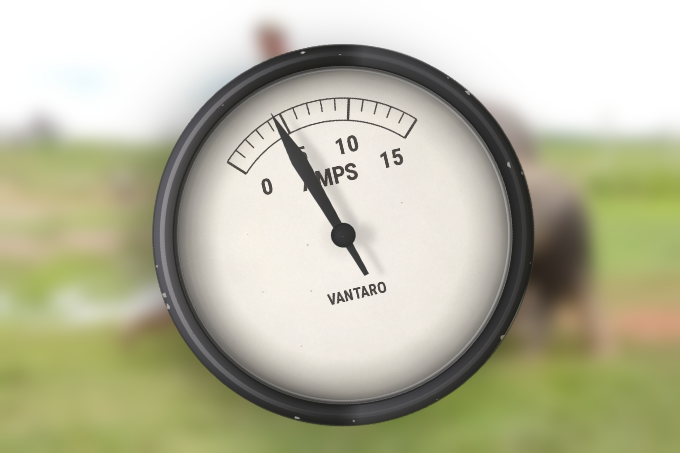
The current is 4.5 A
